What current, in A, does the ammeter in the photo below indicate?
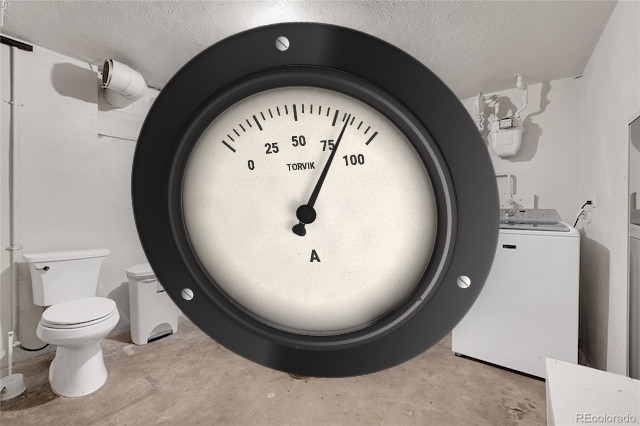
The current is 82.5 A
